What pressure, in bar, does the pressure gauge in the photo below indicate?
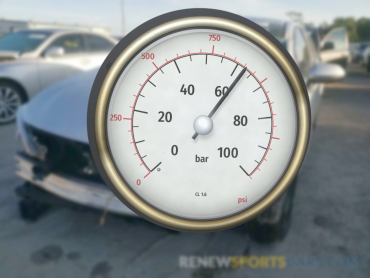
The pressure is 62.5 bar
